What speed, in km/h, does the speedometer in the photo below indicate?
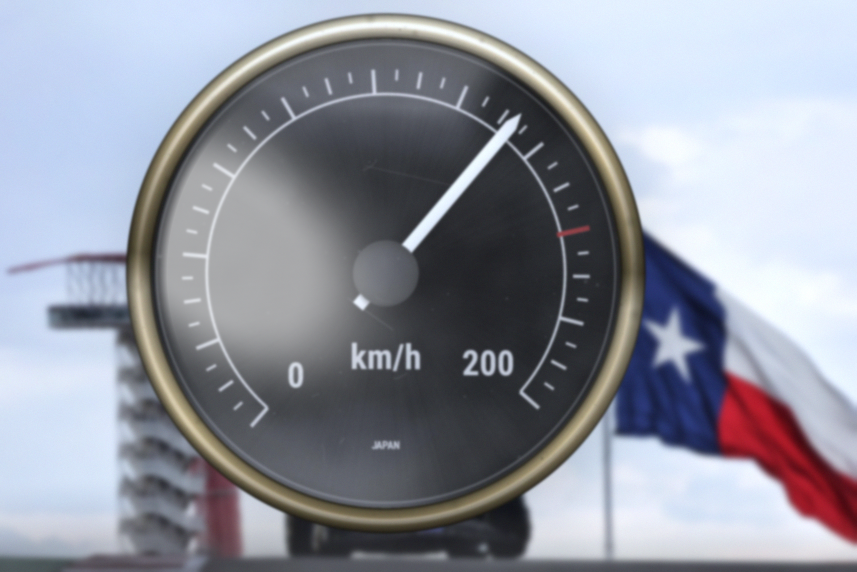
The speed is 132.5 km/h
